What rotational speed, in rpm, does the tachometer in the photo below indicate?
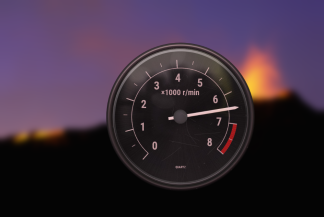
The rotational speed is 6500 rpm
